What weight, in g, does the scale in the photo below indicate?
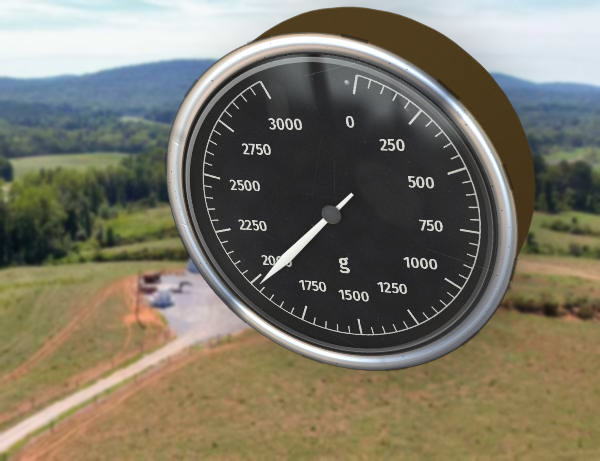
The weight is 1975 g
